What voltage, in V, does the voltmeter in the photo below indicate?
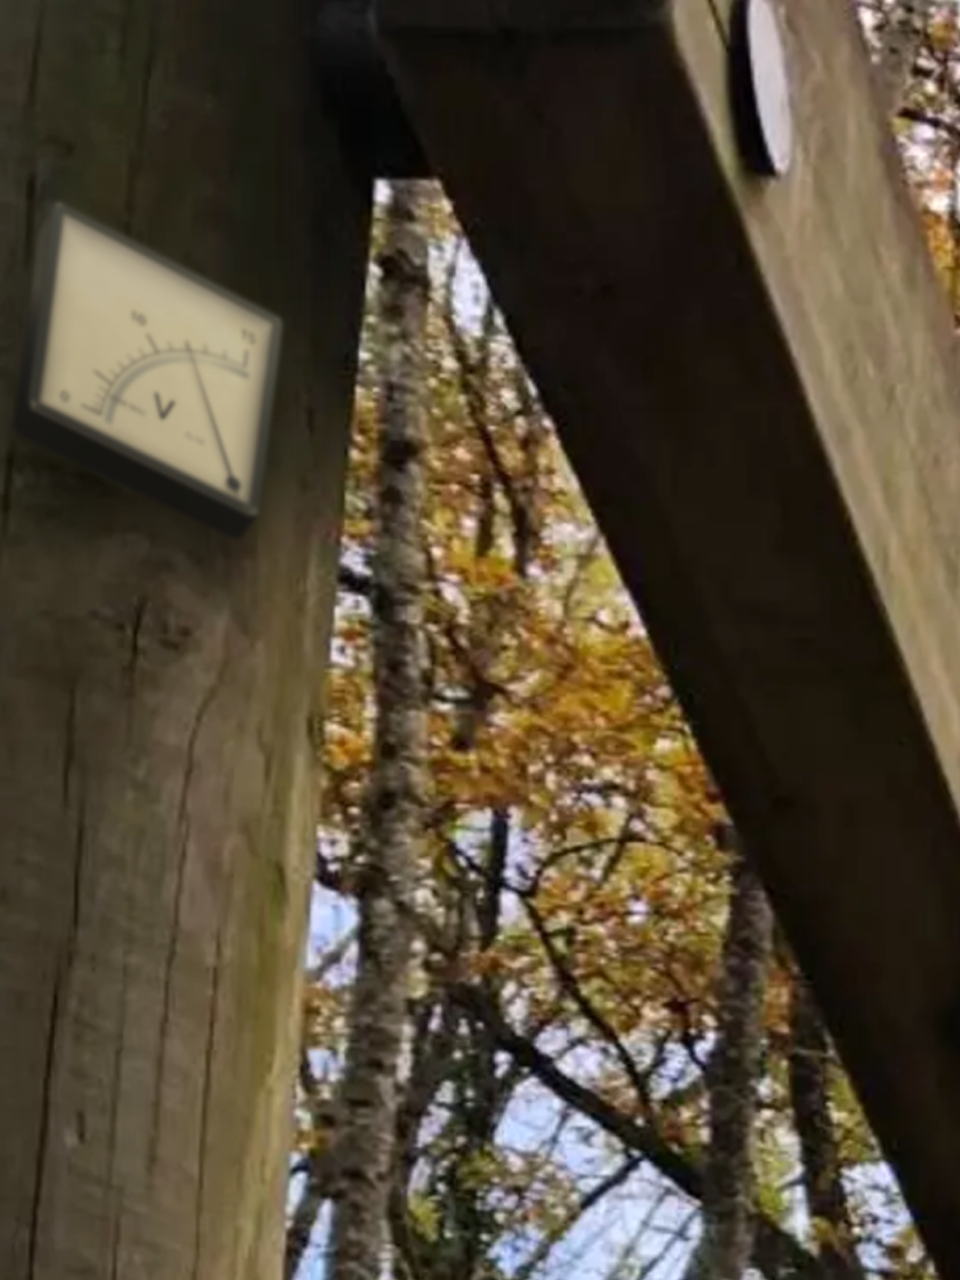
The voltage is 12 V
